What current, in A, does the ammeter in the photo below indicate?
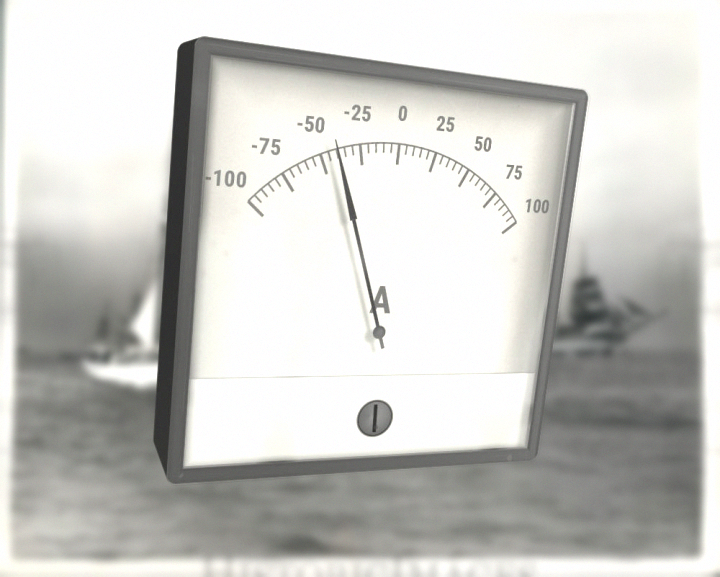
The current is -40 A
